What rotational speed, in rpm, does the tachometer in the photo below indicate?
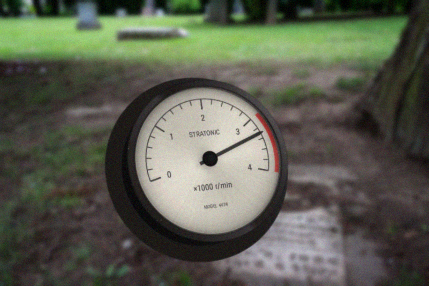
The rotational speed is 3300 rpm
